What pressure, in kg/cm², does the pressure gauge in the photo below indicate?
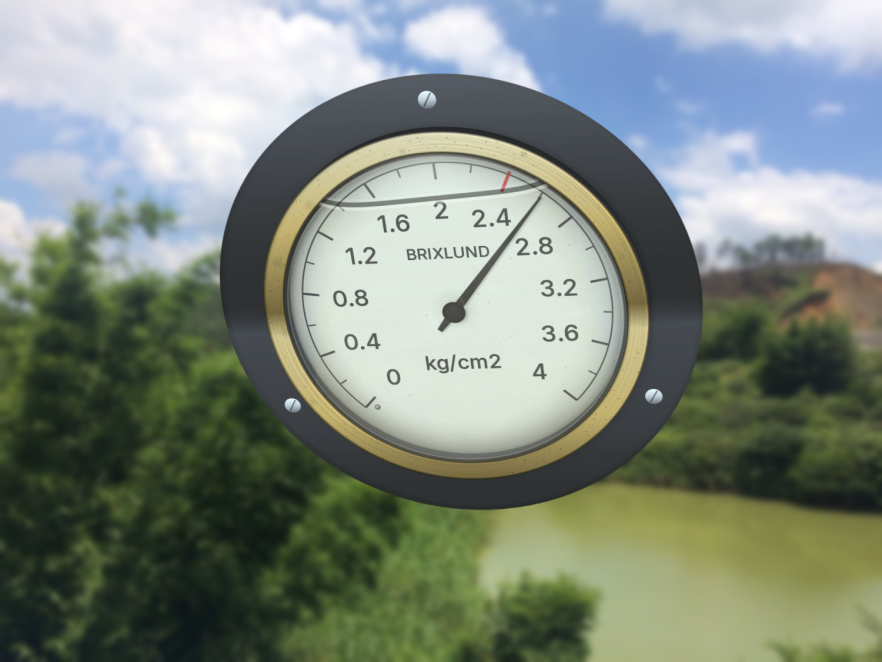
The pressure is 2.6 kg/cm²
